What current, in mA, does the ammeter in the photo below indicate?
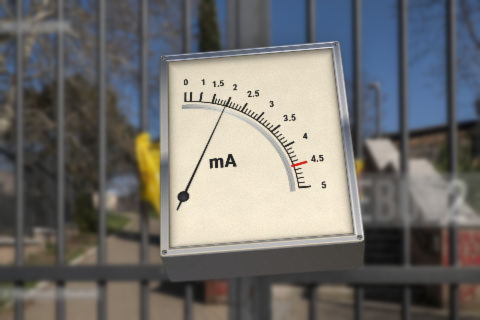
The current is 2 mA
